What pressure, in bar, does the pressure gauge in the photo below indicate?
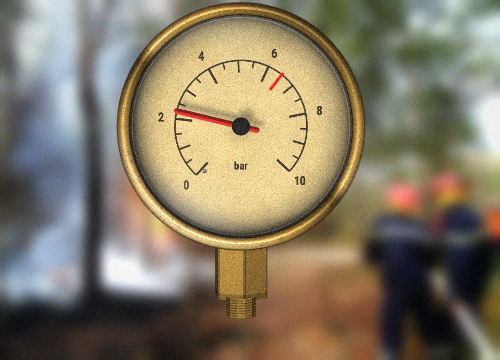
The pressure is 2.25 bar
